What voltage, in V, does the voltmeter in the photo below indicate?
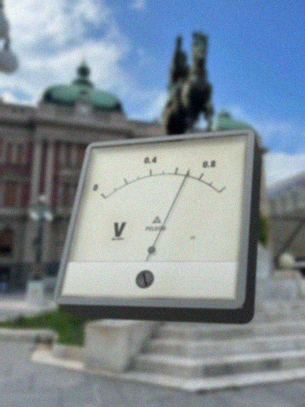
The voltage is 0.7 V
